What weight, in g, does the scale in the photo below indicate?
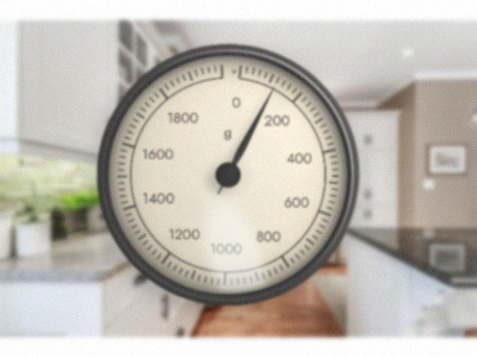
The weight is 120 g
